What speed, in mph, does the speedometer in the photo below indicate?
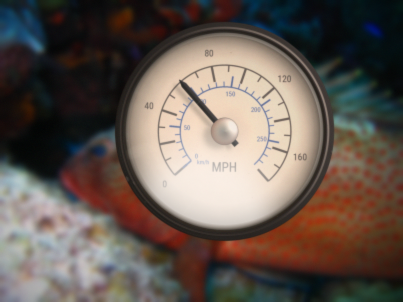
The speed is 60 mph
